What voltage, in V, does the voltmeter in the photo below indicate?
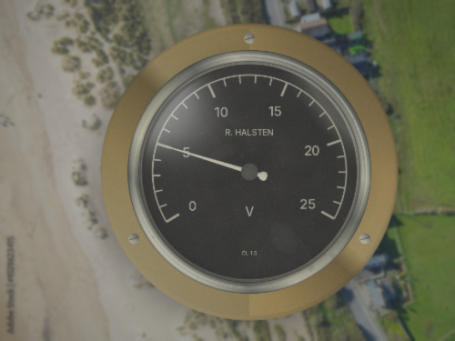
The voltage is 5 V
